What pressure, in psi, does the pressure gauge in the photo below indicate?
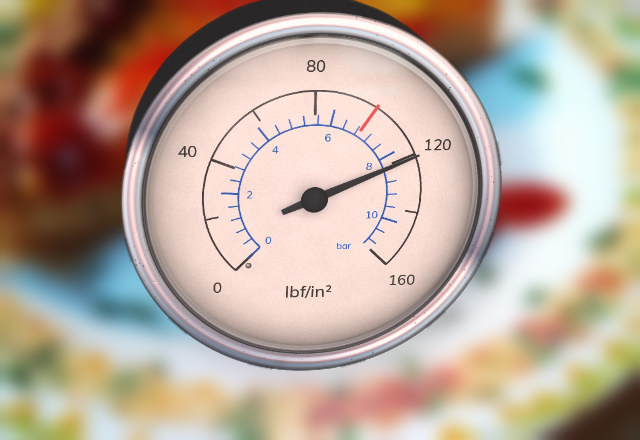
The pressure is 120 psi
